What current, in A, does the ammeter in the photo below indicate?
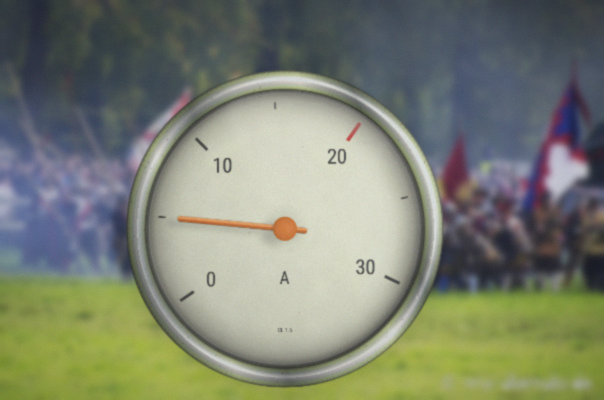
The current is 5 A
